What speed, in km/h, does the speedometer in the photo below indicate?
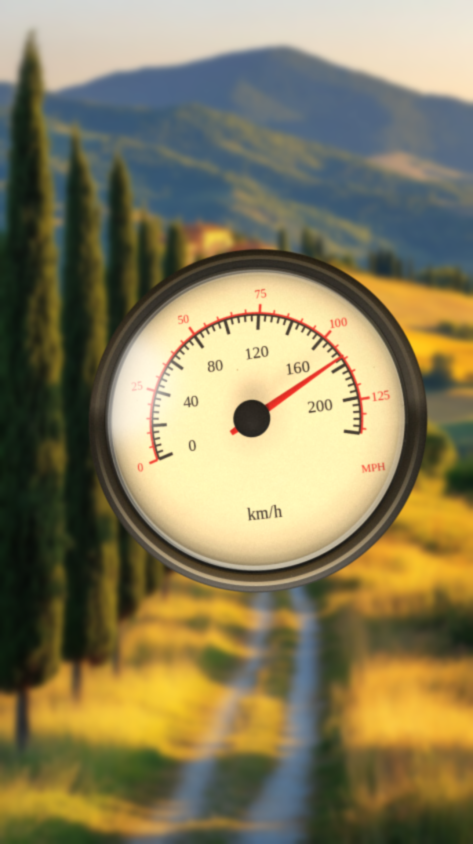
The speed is 176 km/h
